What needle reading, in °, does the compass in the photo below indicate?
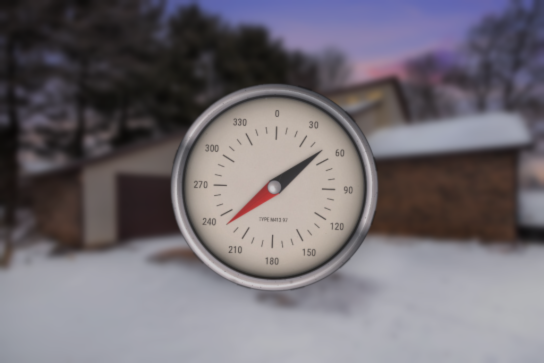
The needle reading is 230 °
